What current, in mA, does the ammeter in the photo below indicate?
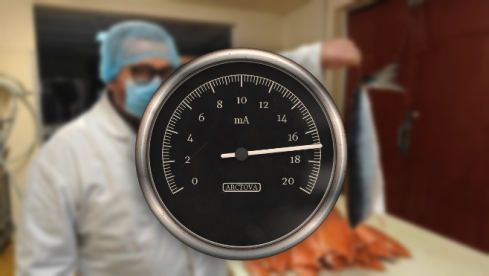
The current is 17 mA
